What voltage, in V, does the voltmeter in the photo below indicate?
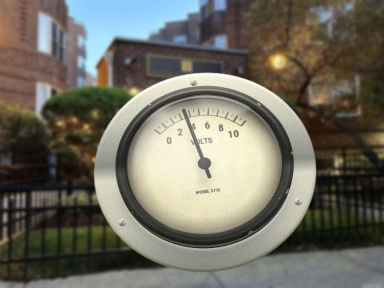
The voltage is 3.5 V
